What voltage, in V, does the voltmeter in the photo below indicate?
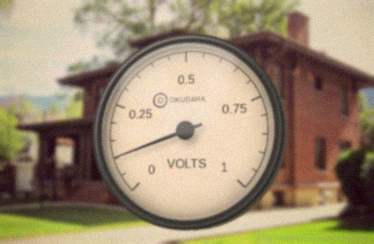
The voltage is 0.1 V
